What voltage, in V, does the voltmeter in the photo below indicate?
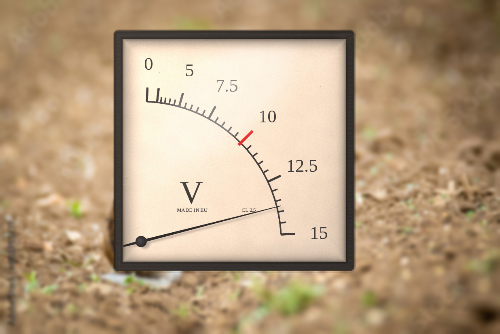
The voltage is 13.75 V
